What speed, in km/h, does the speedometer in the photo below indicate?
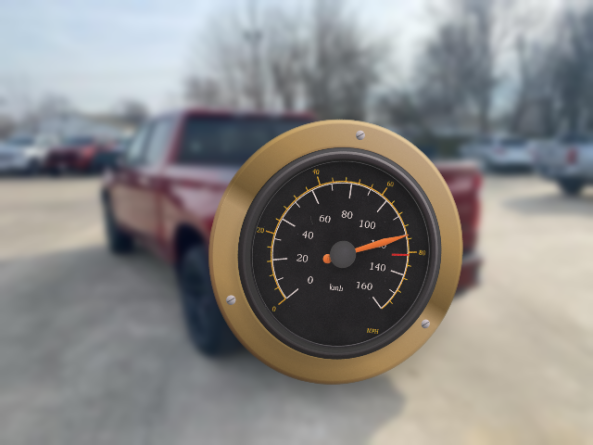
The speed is 120 km/h
